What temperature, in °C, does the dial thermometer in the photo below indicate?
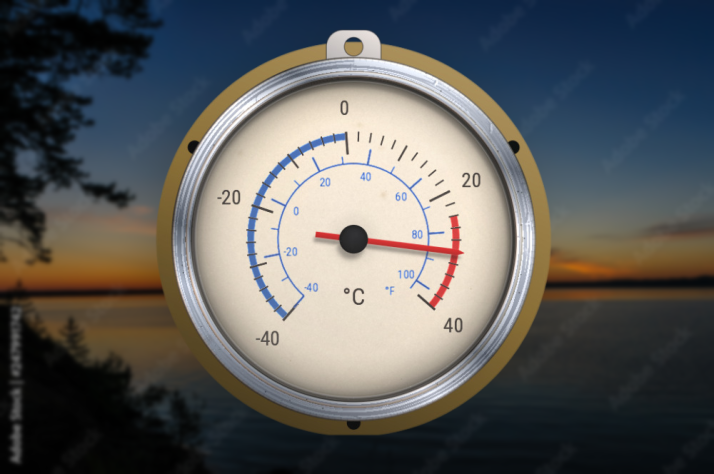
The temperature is 30 °C
